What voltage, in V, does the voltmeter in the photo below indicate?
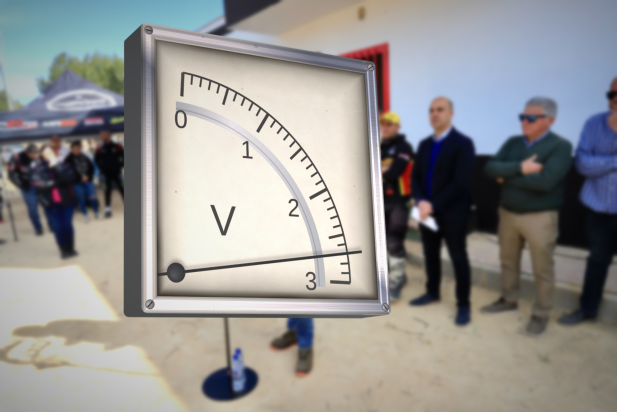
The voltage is 2.7 V
